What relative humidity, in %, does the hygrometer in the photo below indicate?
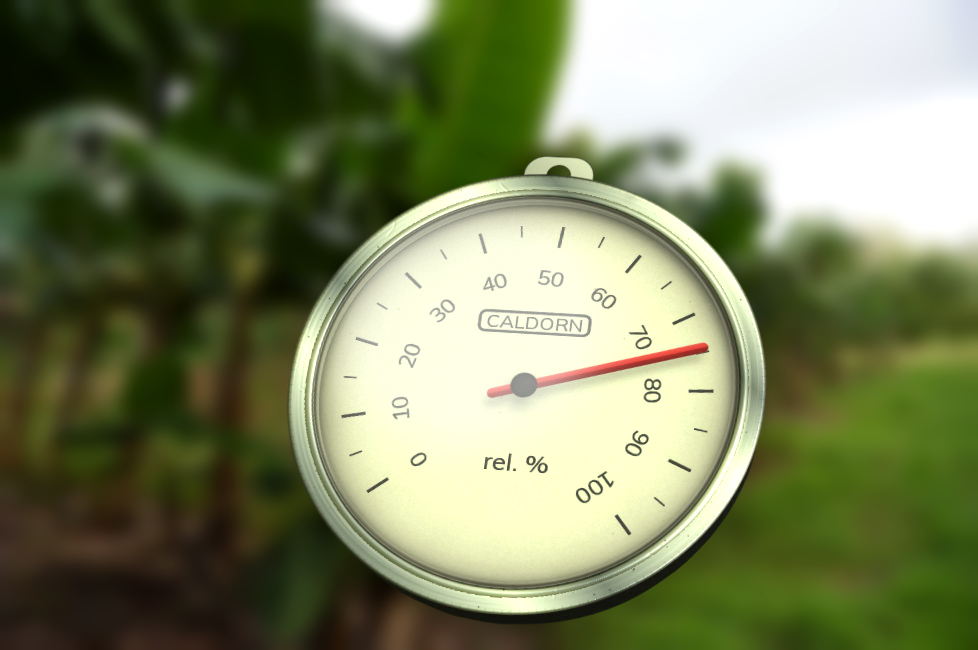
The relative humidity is 75 %
